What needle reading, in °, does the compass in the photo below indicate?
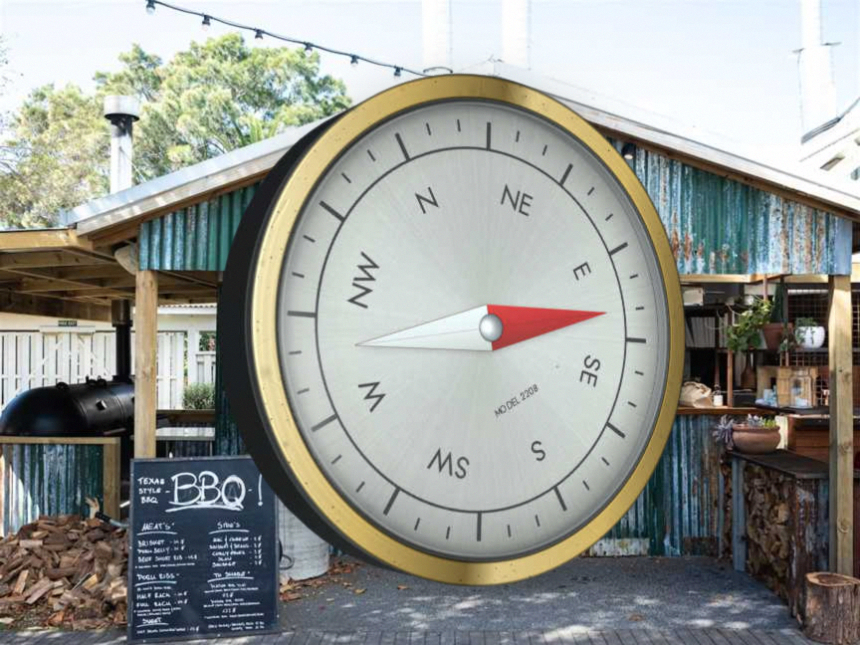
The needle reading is 110 °
